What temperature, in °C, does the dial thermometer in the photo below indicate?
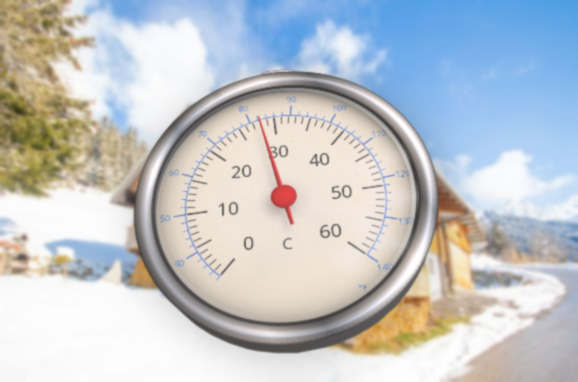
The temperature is 28 °C
